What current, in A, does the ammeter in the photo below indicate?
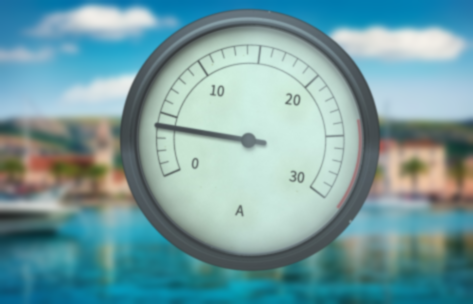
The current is 4 A
